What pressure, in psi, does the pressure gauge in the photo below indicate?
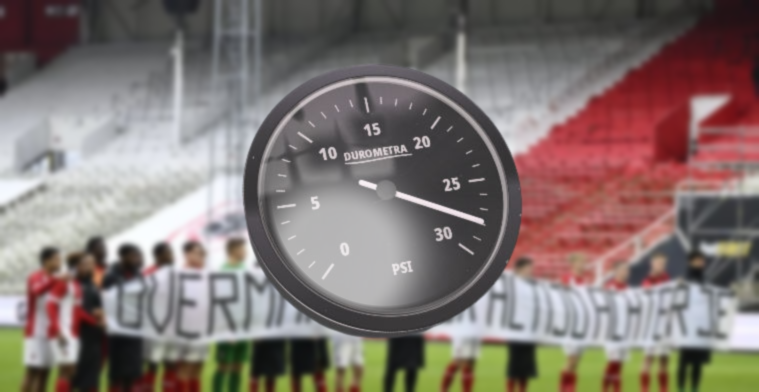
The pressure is 28 psi
